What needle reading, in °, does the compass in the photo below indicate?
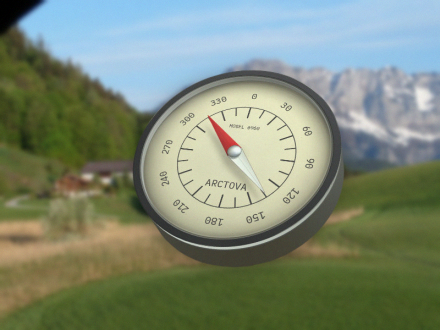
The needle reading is 315 °
